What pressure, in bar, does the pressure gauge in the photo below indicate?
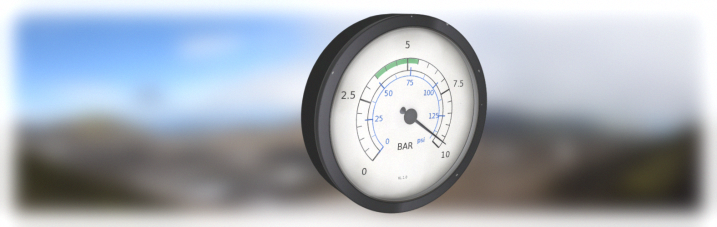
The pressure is 9.75 bar
